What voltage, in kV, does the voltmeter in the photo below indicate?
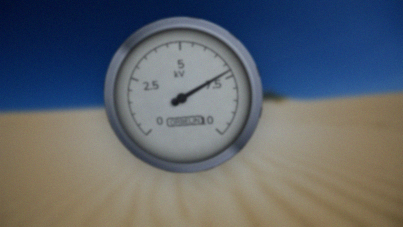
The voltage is 7.25 kV
